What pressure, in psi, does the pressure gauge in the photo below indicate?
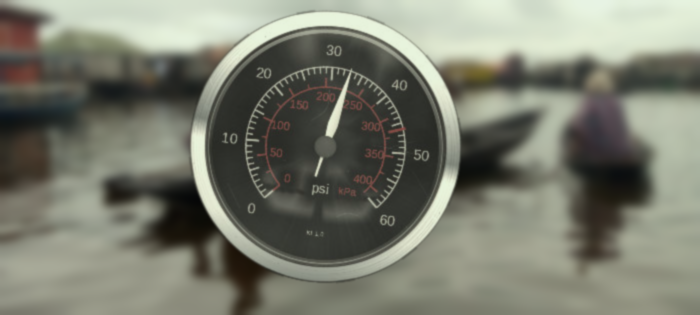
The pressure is 33 psi
